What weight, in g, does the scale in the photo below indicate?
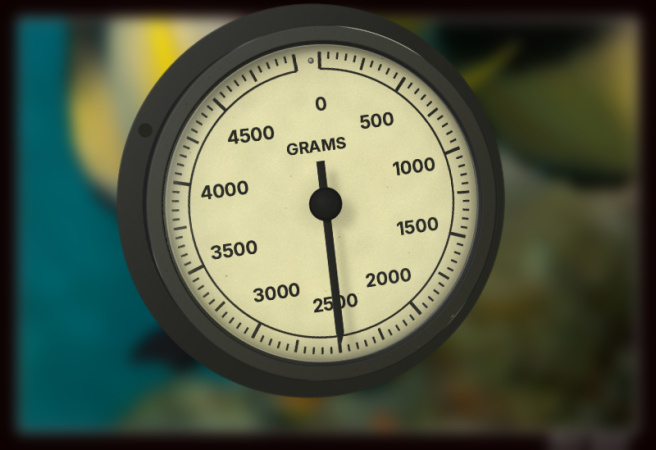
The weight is 2500 g
